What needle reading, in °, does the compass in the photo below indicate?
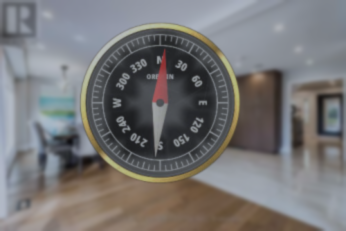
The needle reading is 5 °
